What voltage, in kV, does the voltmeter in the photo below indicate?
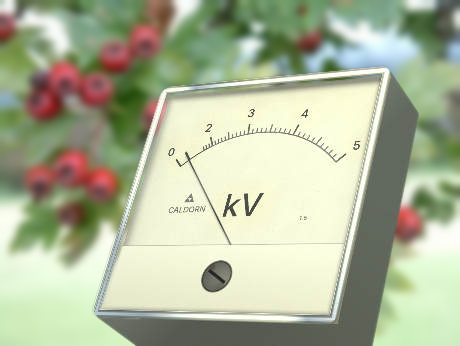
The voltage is 1 kV
